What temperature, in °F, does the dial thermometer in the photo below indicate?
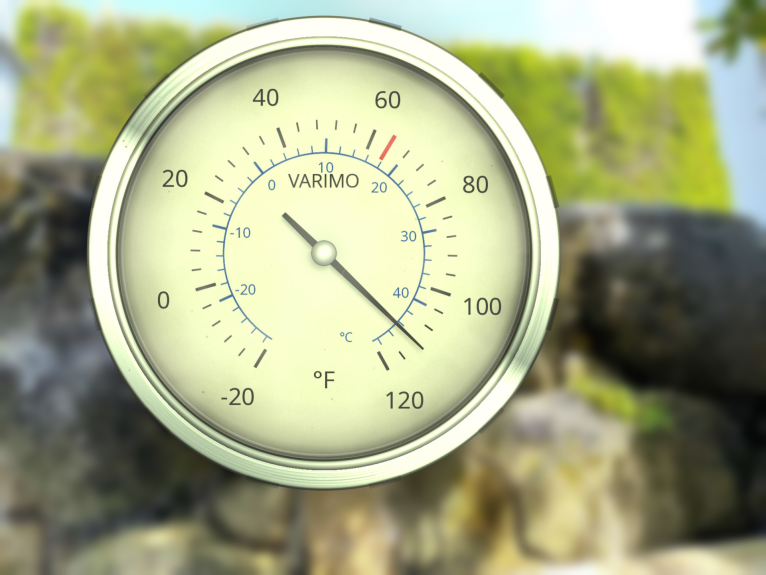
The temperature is 112 °F
